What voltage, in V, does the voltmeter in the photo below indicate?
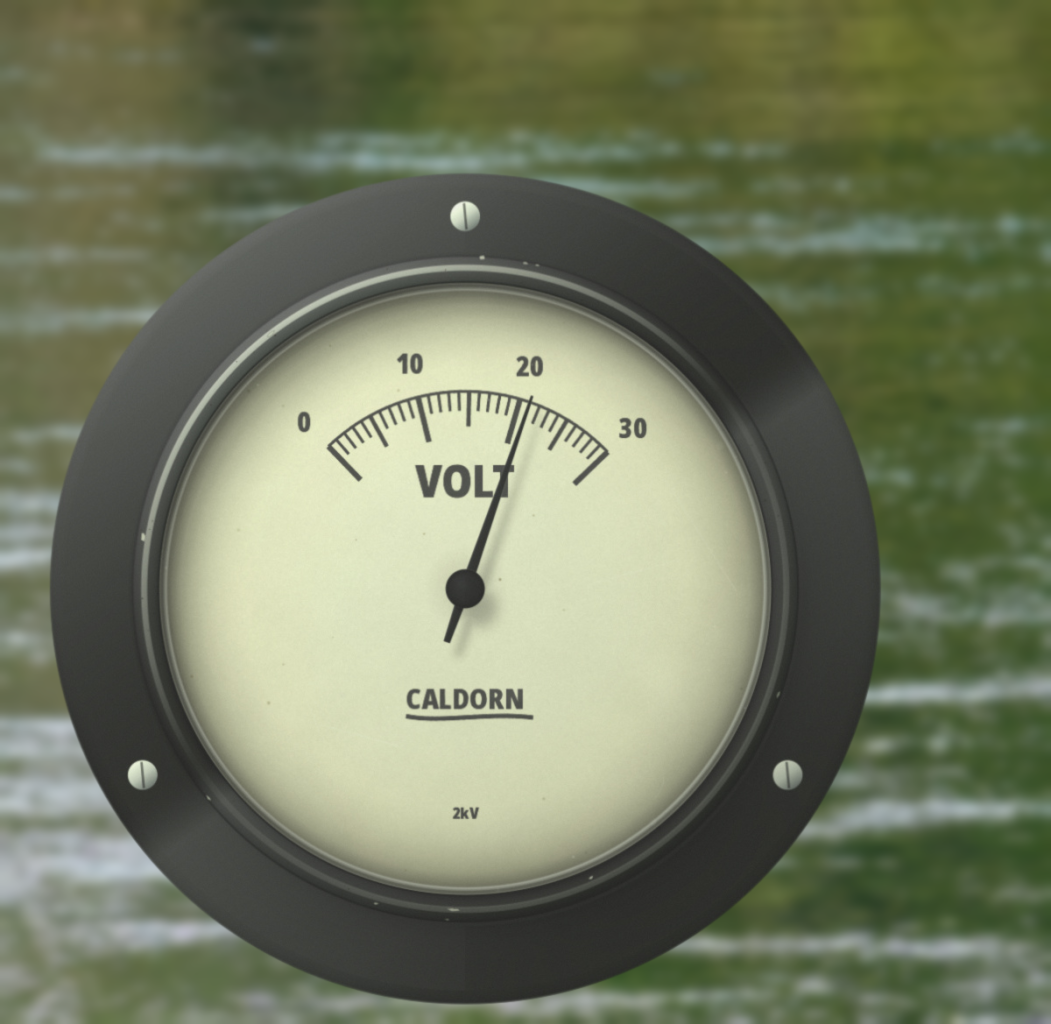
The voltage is 21 V
